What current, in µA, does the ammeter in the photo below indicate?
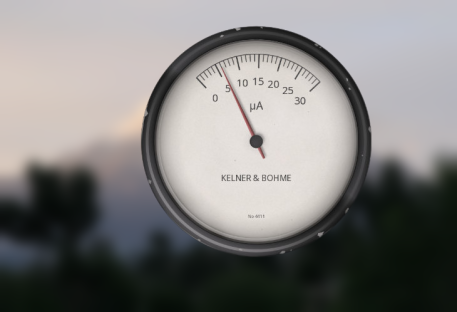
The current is 6 µA
